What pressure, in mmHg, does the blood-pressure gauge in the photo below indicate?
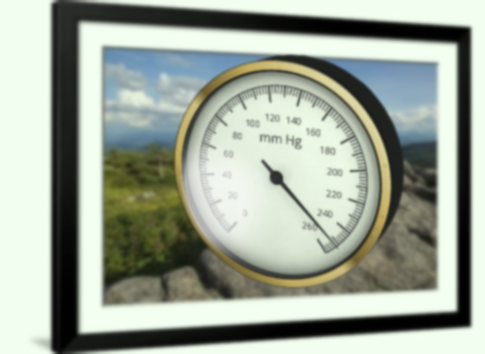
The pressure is 250 mmHg
